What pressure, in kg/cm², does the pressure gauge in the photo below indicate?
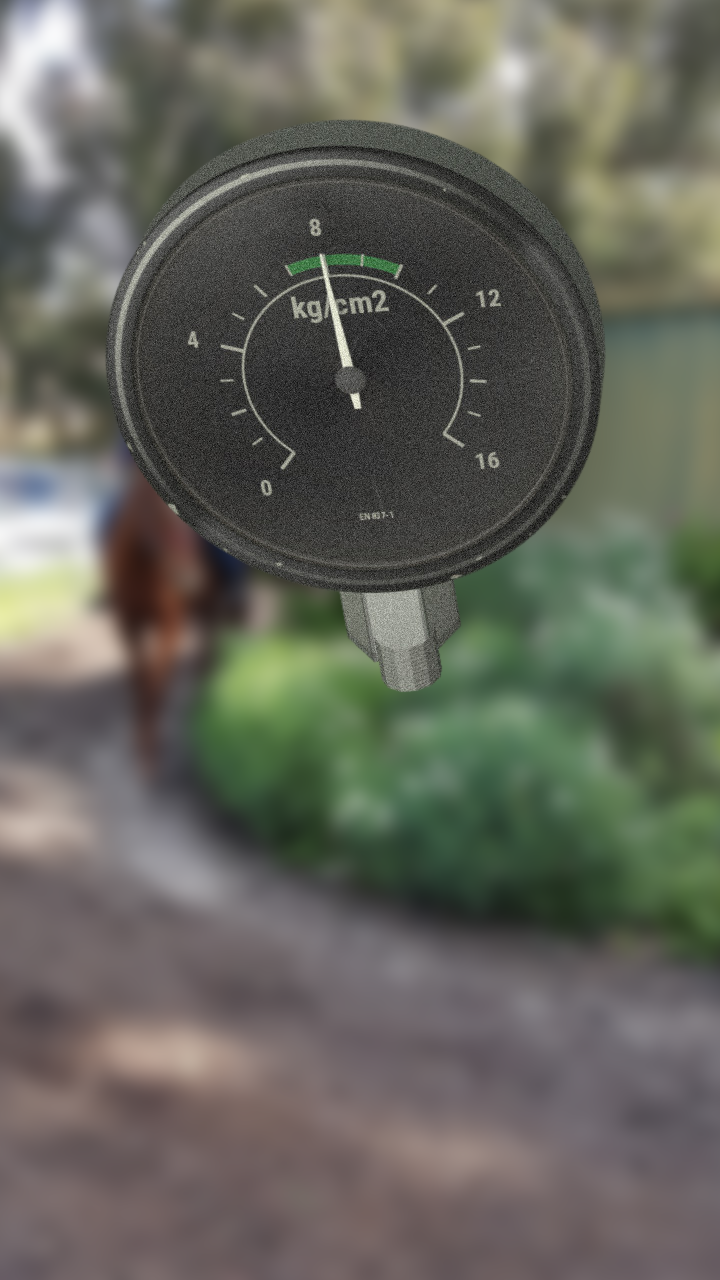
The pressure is 8 kg/cm²
